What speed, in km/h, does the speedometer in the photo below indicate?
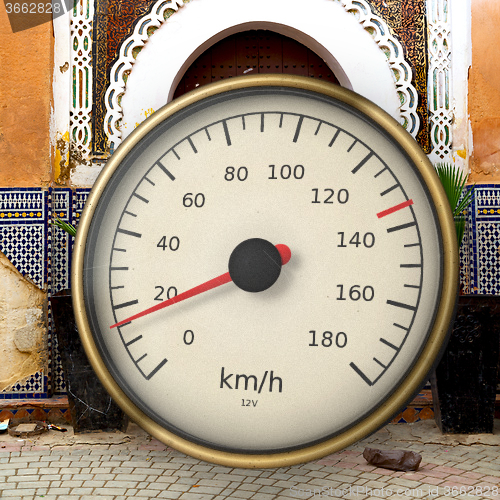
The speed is 15 km/h
